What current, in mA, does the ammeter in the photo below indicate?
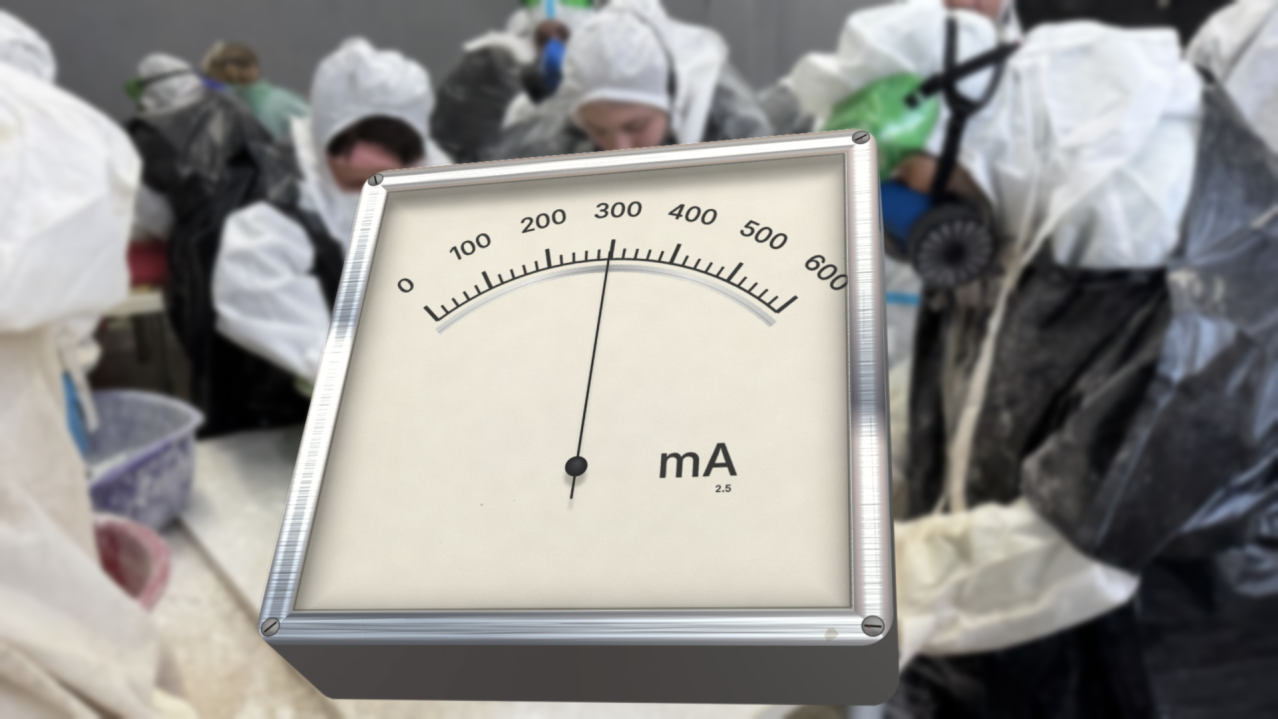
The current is 300 mA
